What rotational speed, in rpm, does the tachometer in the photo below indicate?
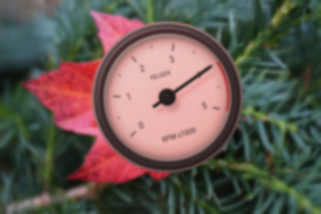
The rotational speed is 4000 rpm
